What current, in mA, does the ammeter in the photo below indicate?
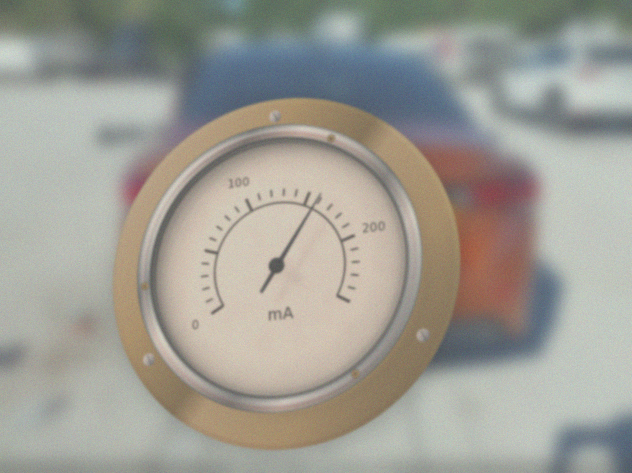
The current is 160 mA
